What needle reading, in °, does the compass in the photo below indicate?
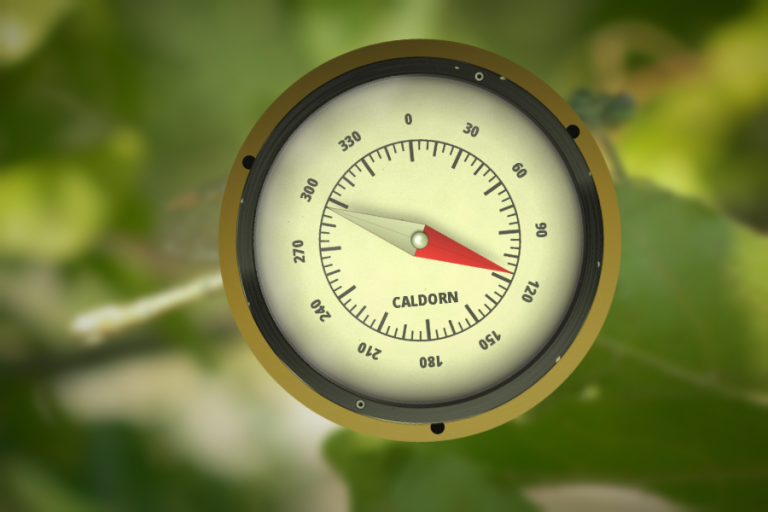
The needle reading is 115 °
